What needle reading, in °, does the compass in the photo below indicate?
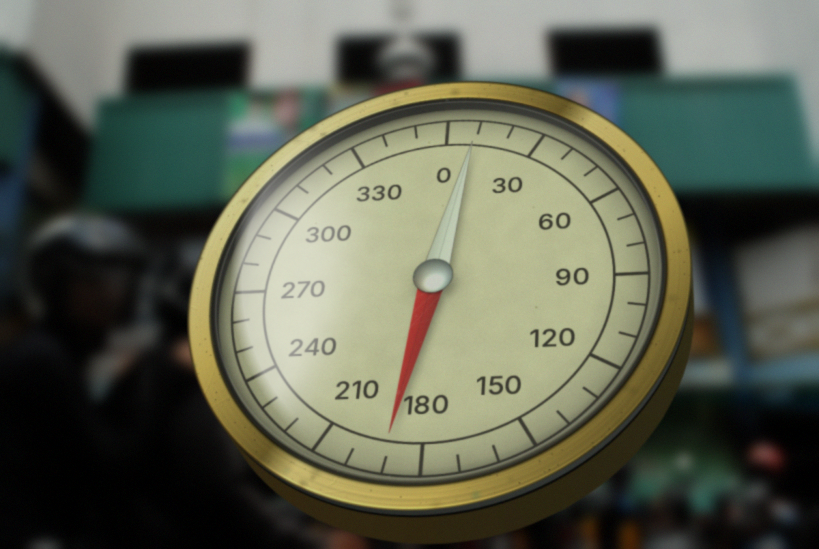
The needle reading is 190 °
